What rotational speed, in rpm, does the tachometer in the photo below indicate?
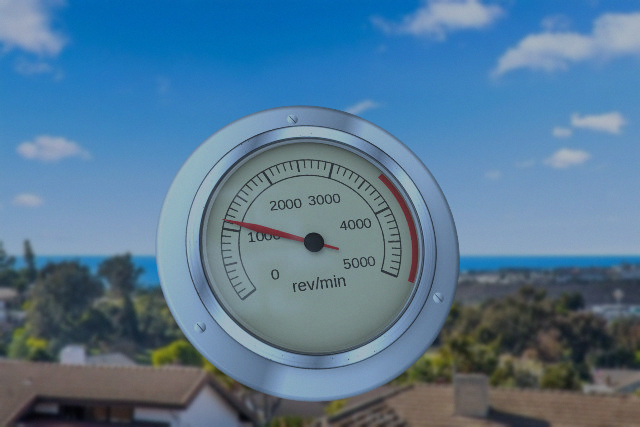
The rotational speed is 1100 rpm
